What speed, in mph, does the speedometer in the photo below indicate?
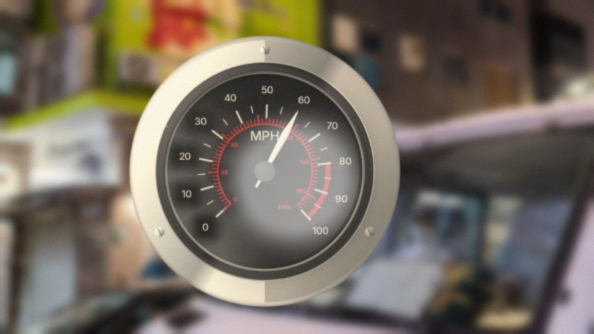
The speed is 60 mph
